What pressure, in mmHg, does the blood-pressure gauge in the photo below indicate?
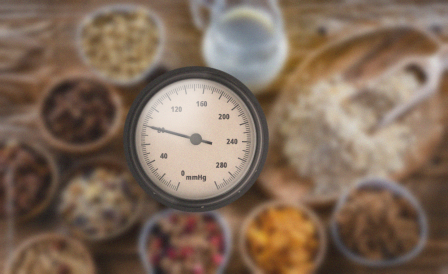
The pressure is 80 mmHg
